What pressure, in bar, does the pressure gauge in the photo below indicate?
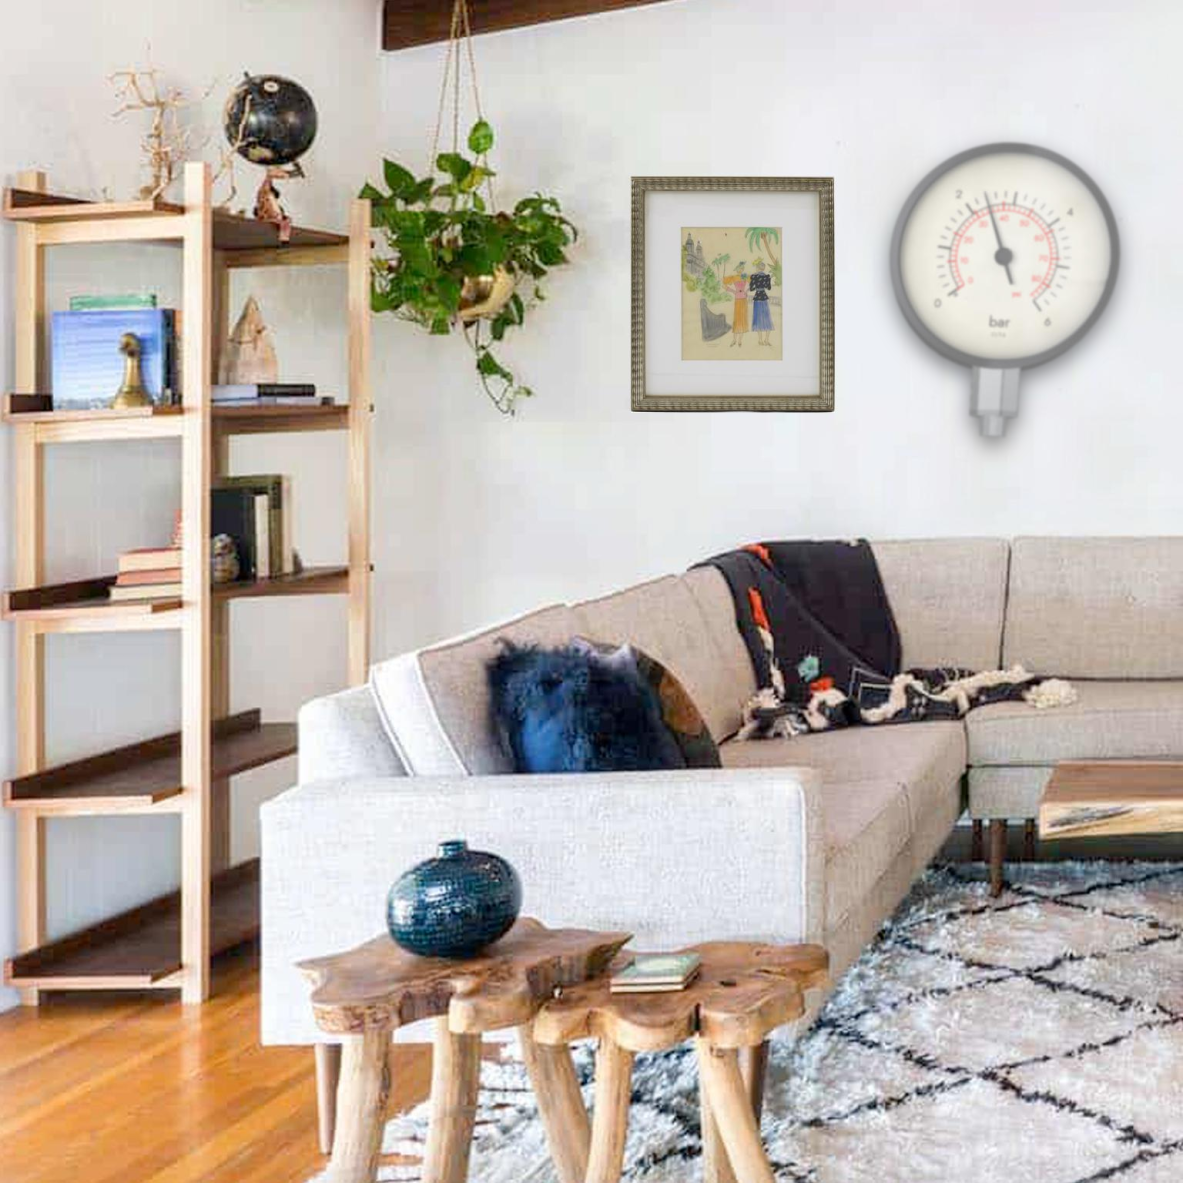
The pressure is 2.4 bar
